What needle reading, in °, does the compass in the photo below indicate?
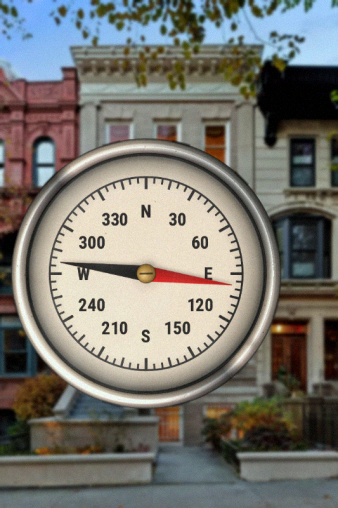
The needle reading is 97.5 °
